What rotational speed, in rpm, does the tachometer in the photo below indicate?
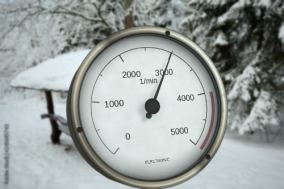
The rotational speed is 3000 rpm
